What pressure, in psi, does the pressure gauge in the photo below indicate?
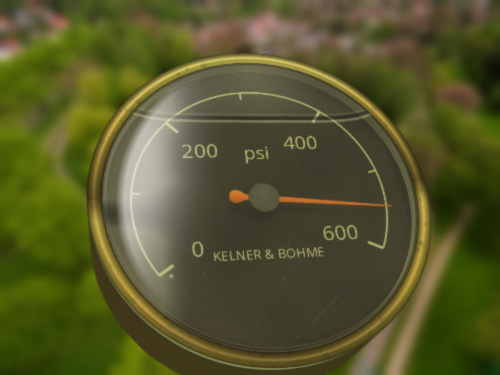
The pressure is 550 psi
